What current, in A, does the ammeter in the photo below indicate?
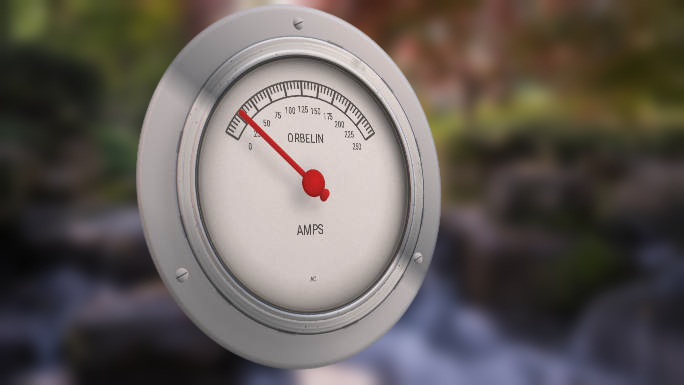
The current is 25 A
